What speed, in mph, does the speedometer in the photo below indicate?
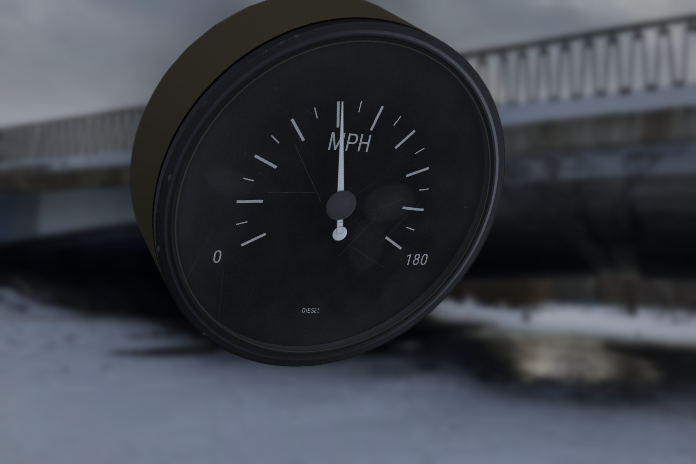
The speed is 80 mph
